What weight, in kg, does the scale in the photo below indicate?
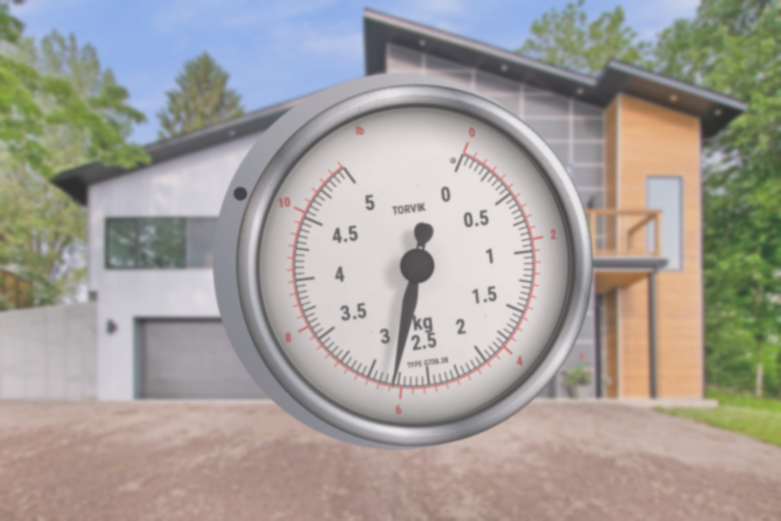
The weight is 2.8 kg
